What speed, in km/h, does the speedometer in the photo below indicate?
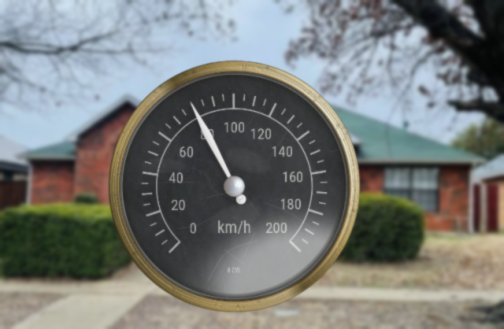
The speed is 80 km/h
